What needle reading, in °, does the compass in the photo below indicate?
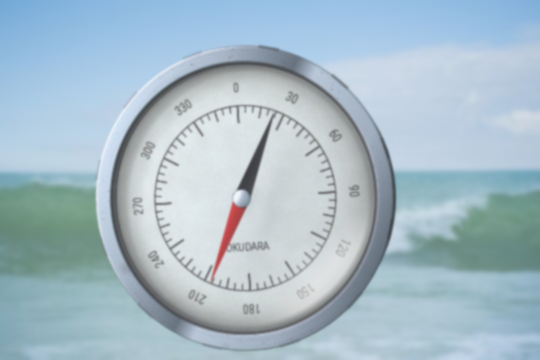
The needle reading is 205 °
